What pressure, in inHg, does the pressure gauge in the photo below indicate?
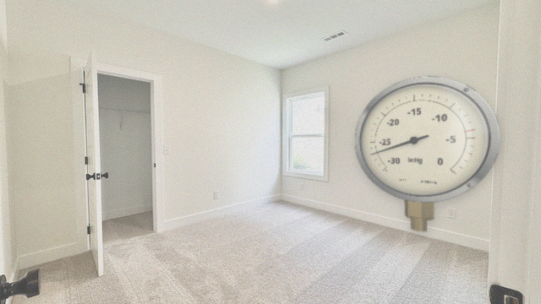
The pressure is -27 inHg
